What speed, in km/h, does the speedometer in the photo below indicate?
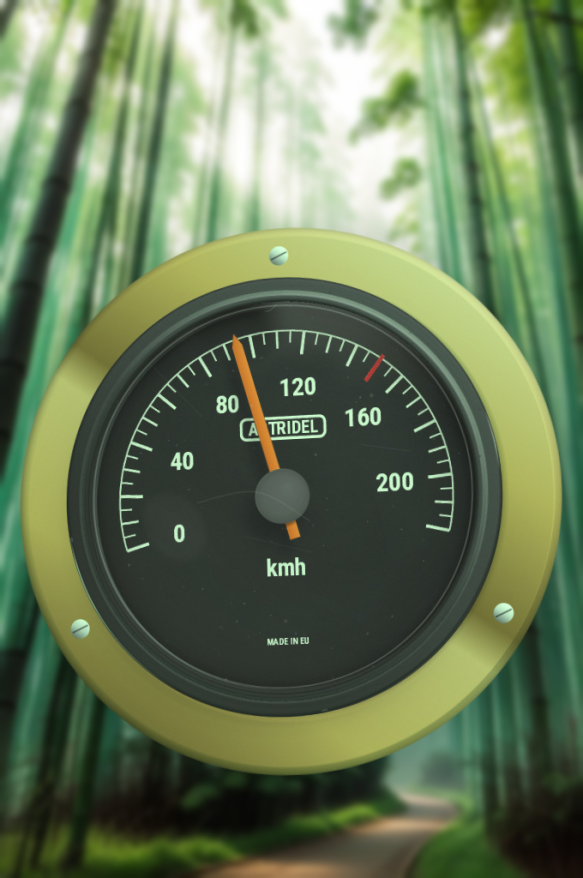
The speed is 95 km/h
